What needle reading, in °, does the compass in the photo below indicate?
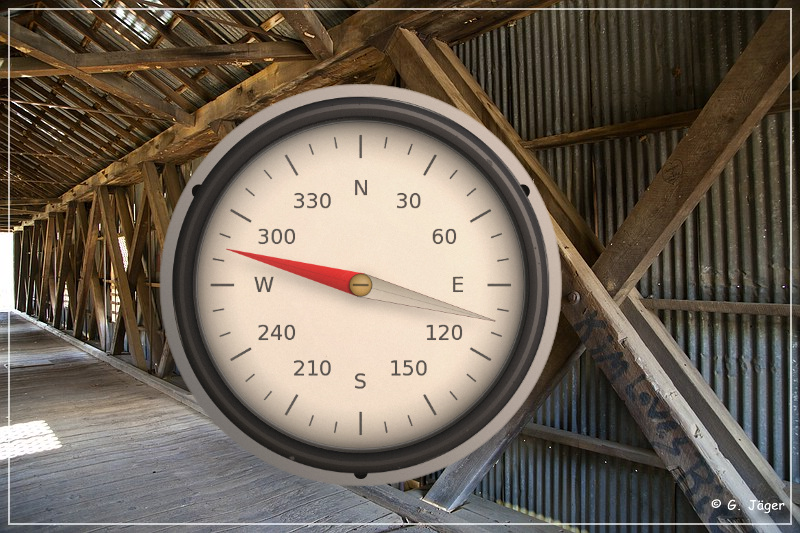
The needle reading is 285 °
